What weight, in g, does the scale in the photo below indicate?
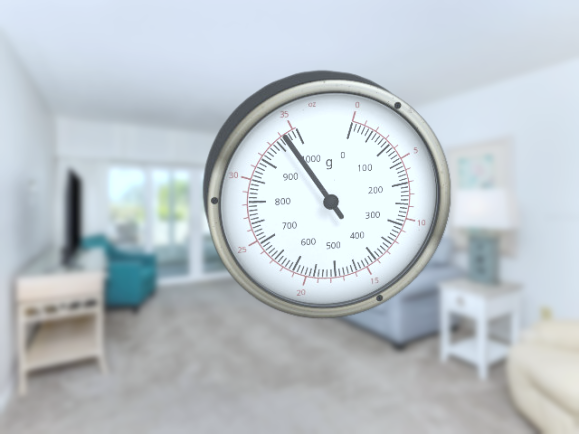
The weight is 970 g
